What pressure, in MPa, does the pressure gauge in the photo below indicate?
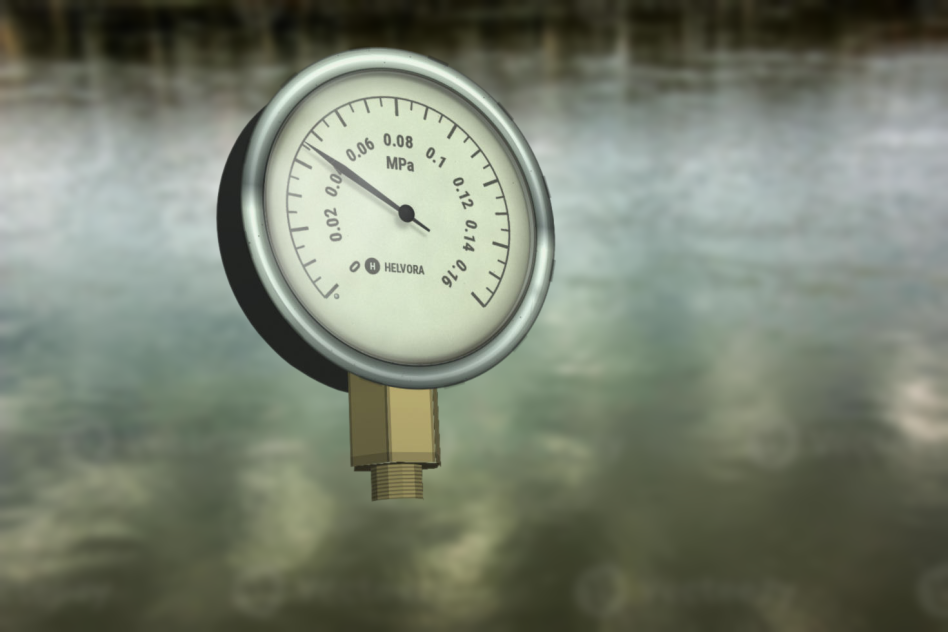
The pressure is 0.045 MPa
